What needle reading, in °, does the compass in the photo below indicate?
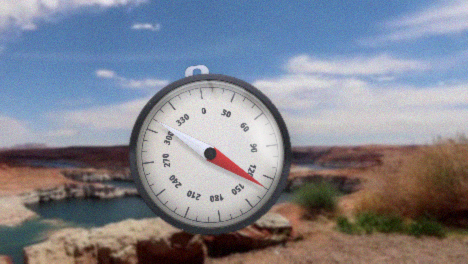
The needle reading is 130 °
